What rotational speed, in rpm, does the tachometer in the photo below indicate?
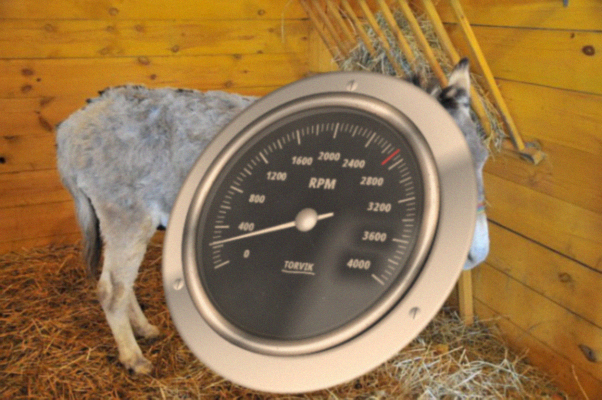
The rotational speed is 200 rpm
